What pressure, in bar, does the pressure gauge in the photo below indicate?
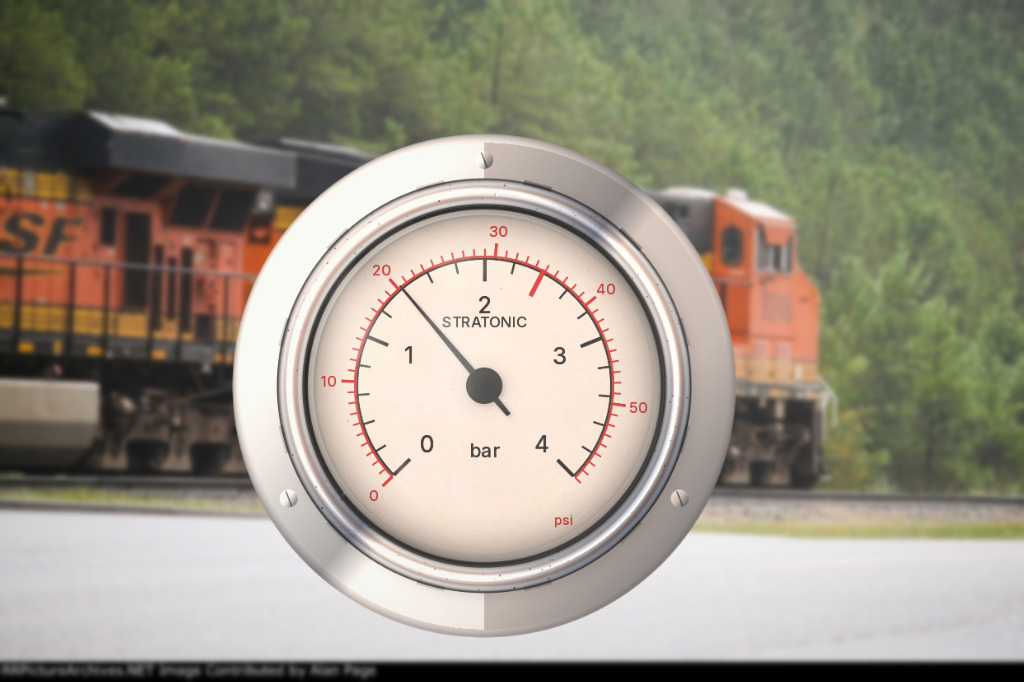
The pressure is 1.4 bar
